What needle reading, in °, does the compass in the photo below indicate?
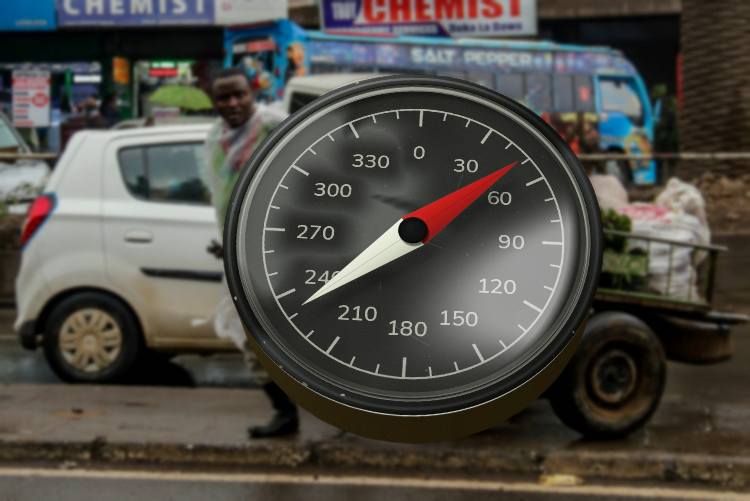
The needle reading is 50 °
